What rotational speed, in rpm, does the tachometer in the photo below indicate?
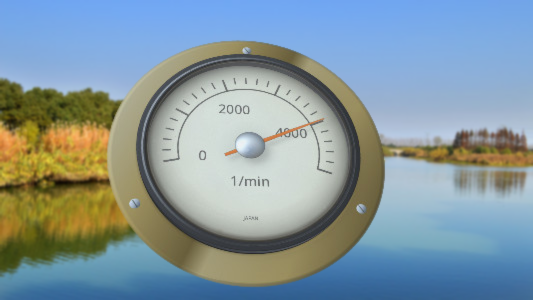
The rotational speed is 4000 rpm
